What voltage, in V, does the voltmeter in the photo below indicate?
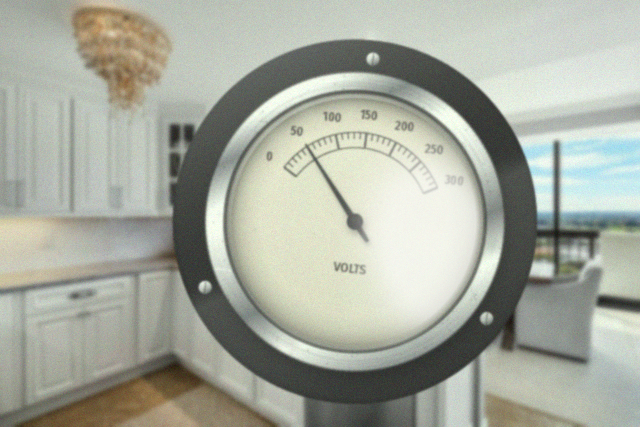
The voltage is 50 V
